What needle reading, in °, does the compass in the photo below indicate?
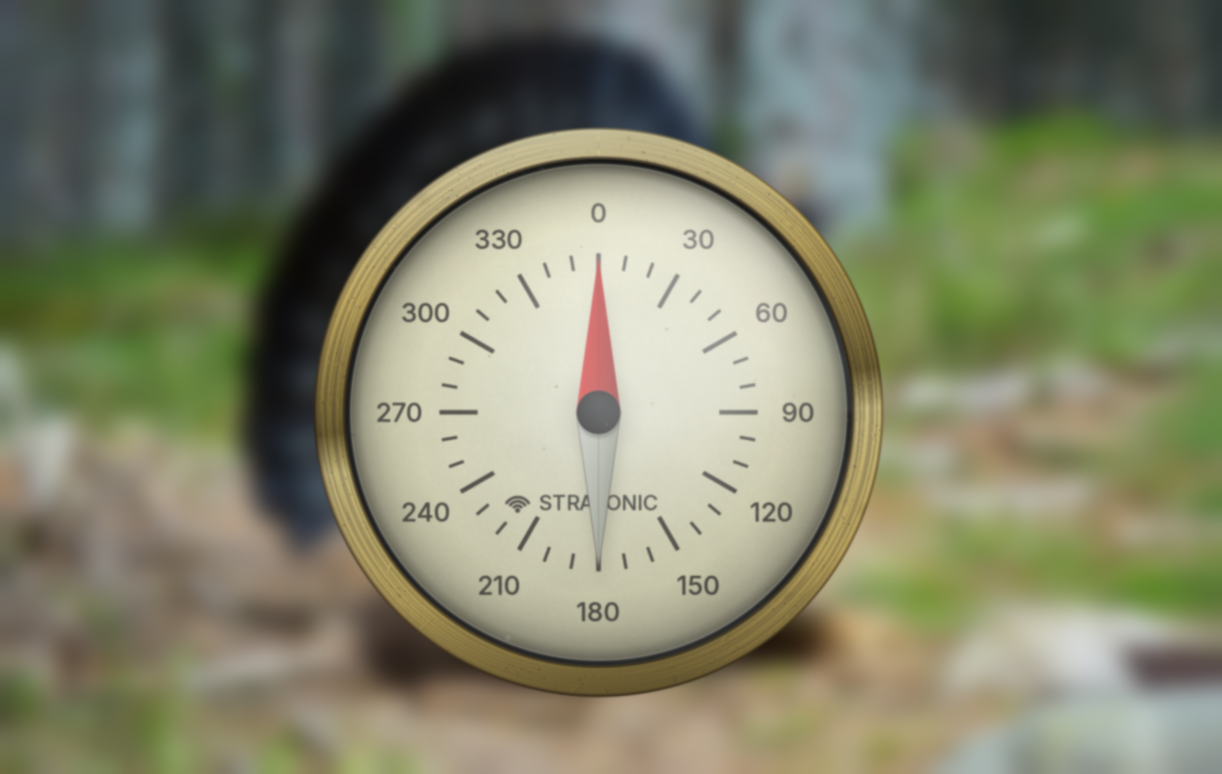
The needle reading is 0 °
